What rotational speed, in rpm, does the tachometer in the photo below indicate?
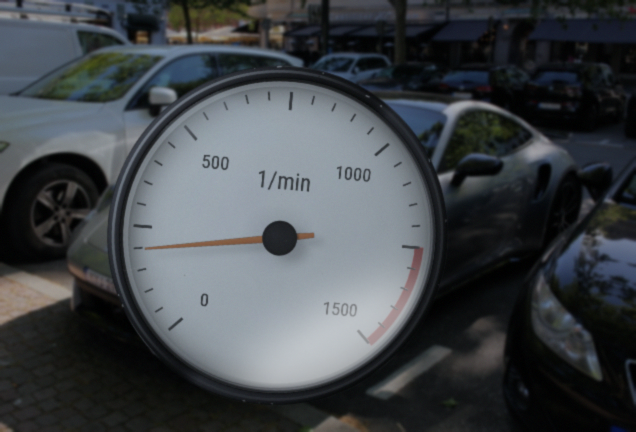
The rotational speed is 200 rpm
